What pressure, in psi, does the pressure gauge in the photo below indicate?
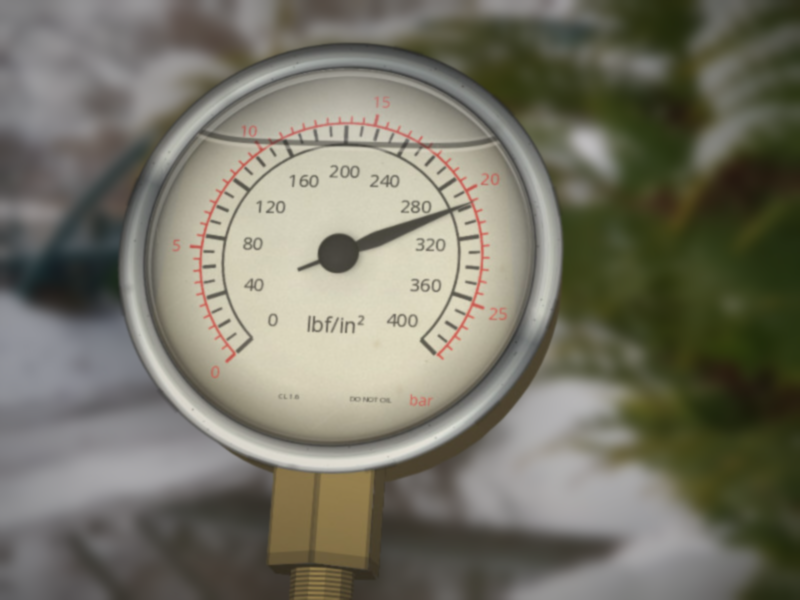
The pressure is 300 psi
